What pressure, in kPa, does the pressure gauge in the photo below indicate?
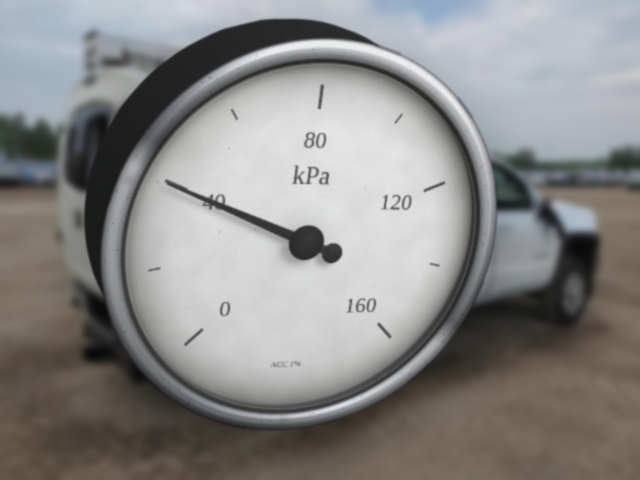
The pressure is 40 kPa
